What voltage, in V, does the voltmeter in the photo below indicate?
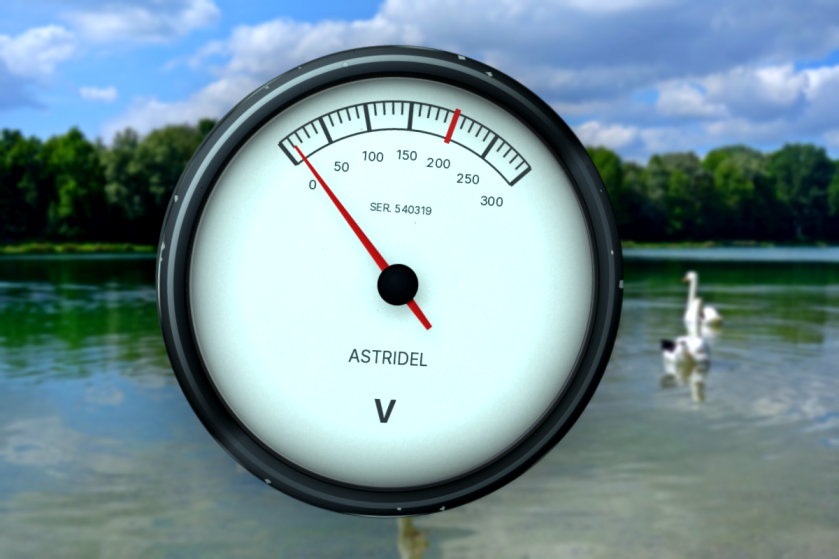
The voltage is 10 V
